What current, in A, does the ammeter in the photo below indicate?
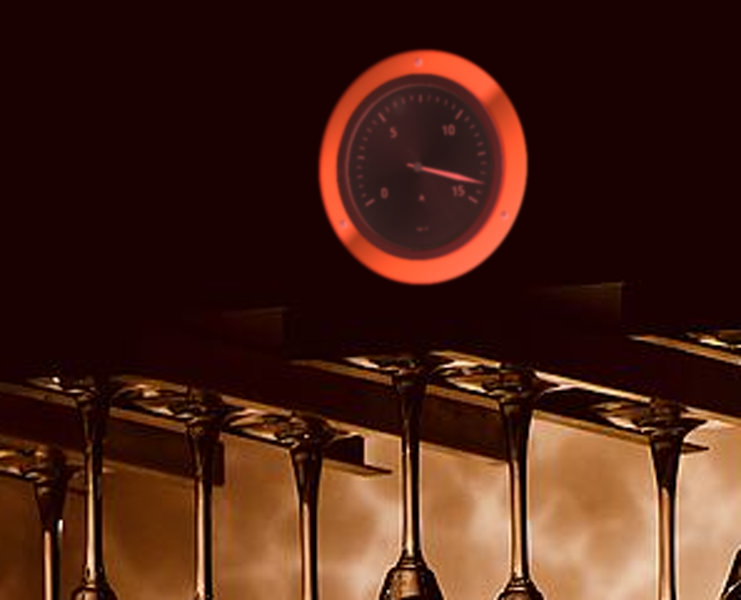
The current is 14 A
